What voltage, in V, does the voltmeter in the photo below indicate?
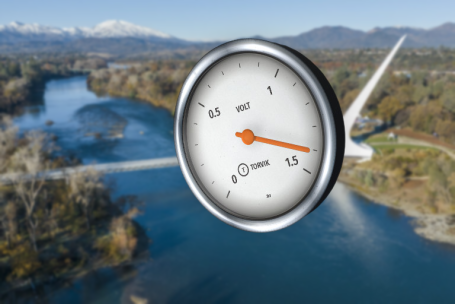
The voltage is 1.4 V
